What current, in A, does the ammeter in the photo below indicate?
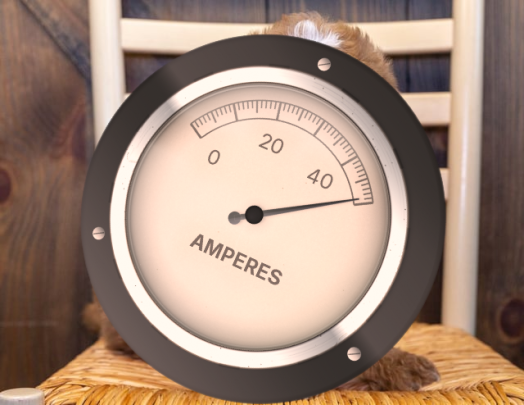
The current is 49 A
